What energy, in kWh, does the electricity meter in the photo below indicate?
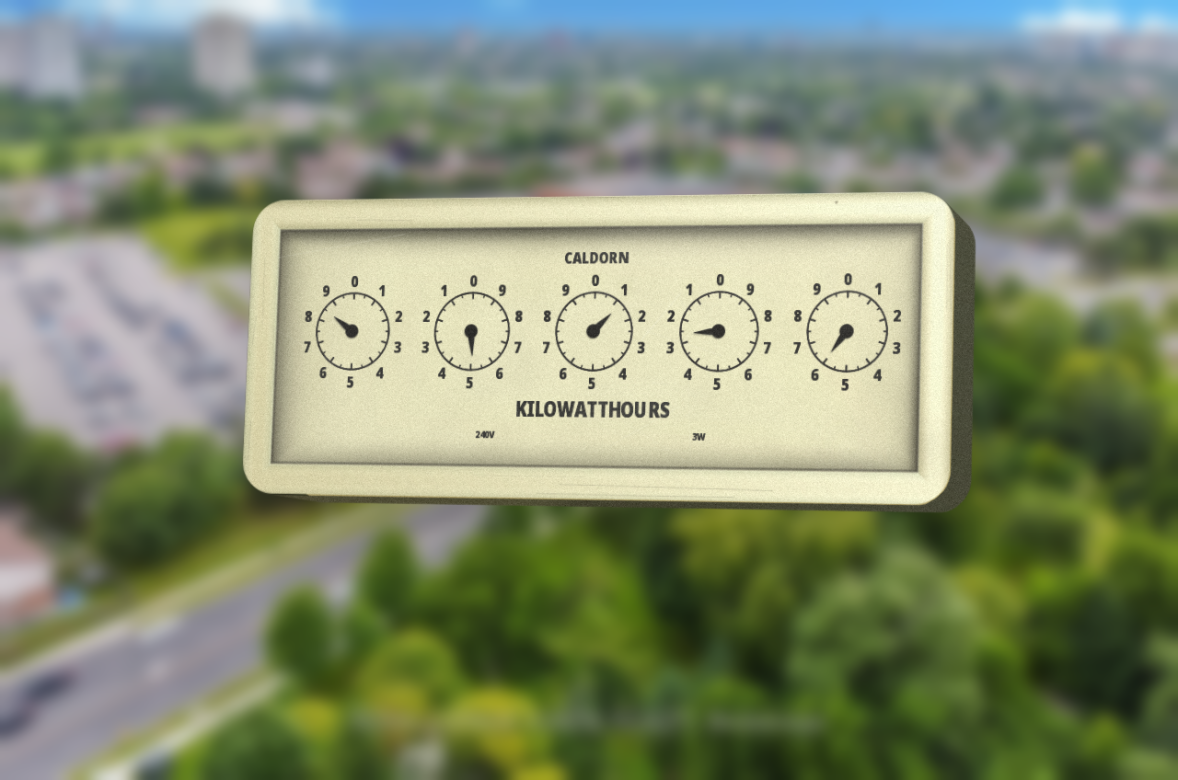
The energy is 85126 kWh
